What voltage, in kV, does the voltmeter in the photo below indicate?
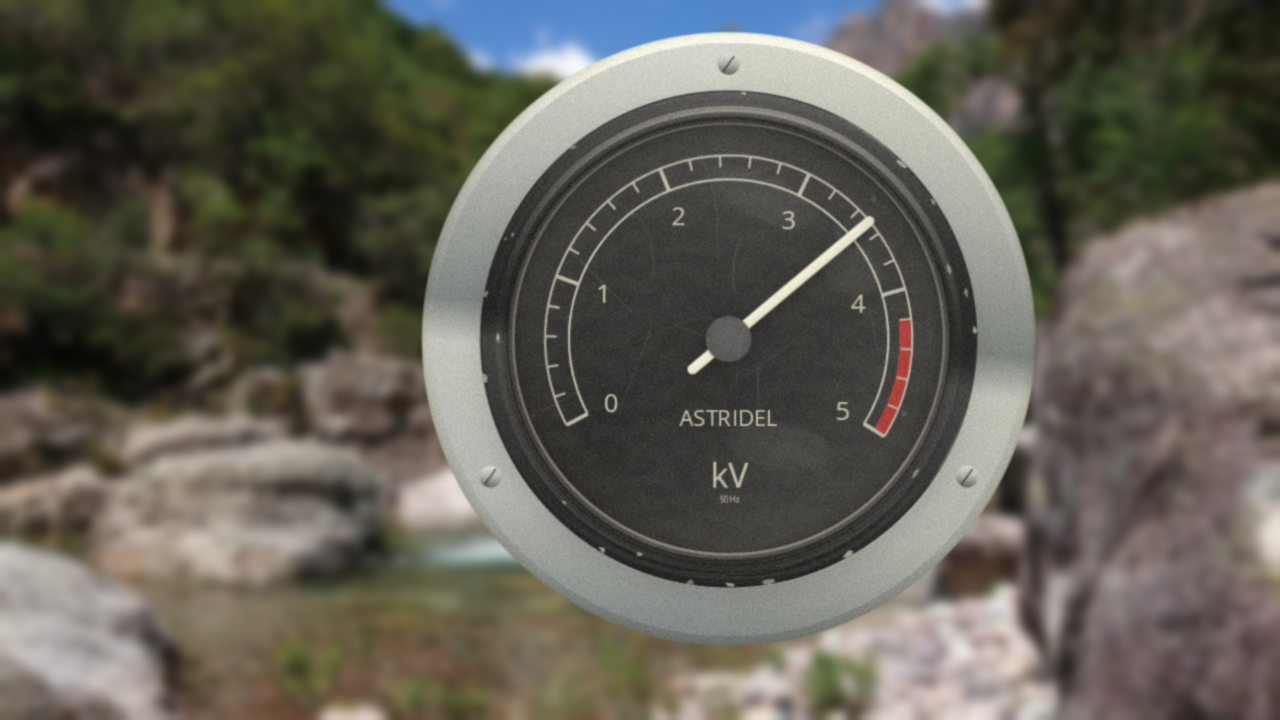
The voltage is 3.5 kV
